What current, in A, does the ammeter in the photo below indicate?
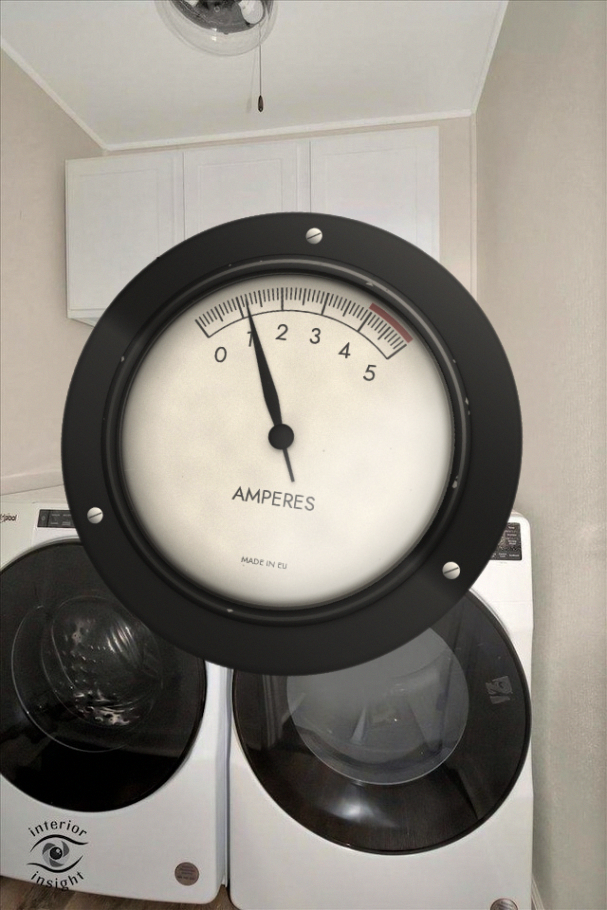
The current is 1.2 A
